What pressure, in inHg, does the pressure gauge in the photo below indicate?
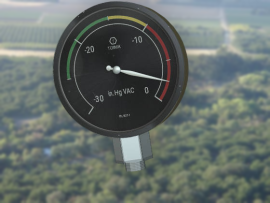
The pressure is -2.5 inHg
